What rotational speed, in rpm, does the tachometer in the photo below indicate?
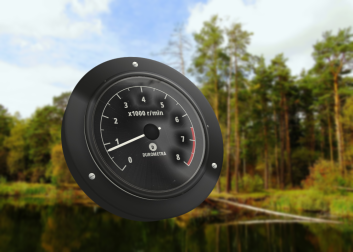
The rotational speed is 750 rpm
